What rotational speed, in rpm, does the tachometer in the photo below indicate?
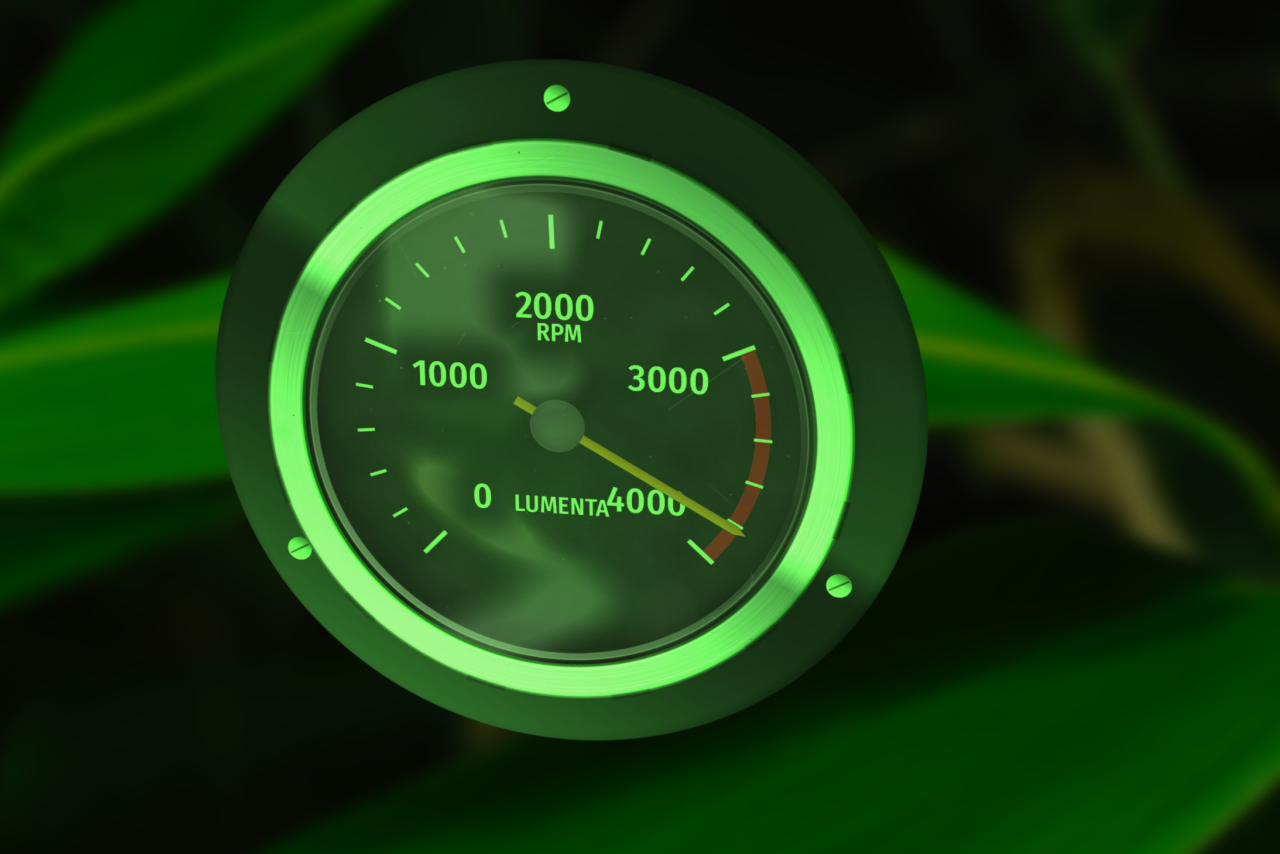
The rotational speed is 3800 rpm
